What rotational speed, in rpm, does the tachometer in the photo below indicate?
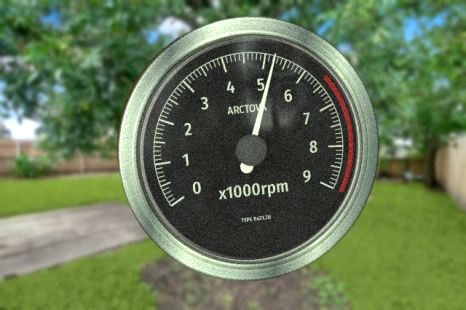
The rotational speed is 5200 rpm
